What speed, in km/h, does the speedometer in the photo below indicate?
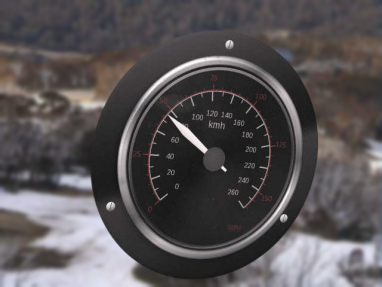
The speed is 75 km/h
